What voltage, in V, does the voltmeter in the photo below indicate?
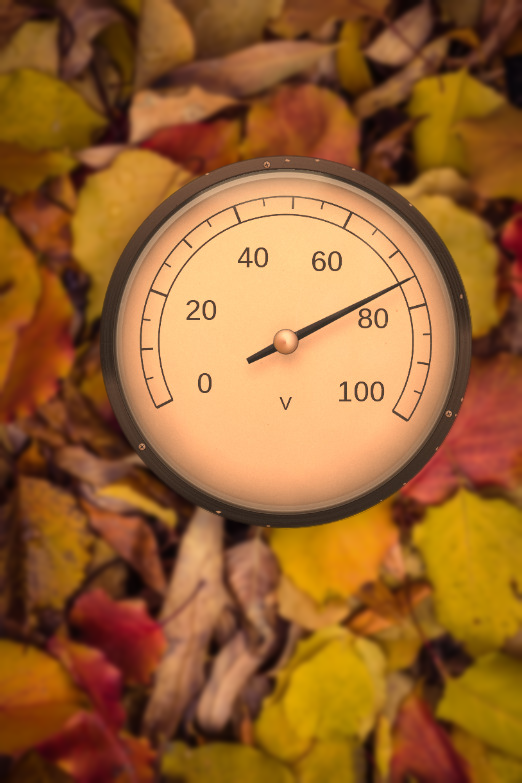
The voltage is 75 V
